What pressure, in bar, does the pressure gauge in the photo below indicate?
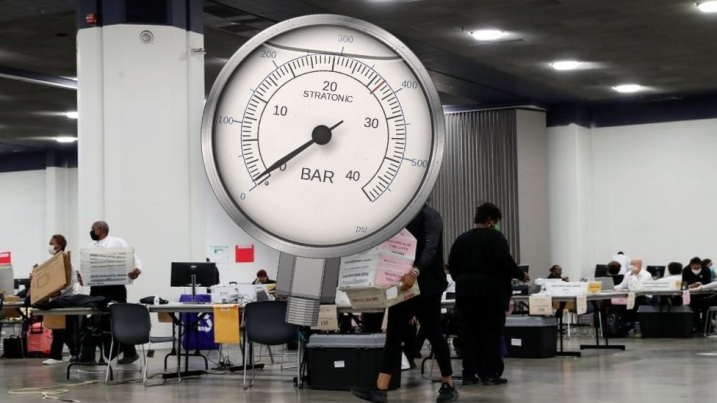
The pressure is 0.5 bar
